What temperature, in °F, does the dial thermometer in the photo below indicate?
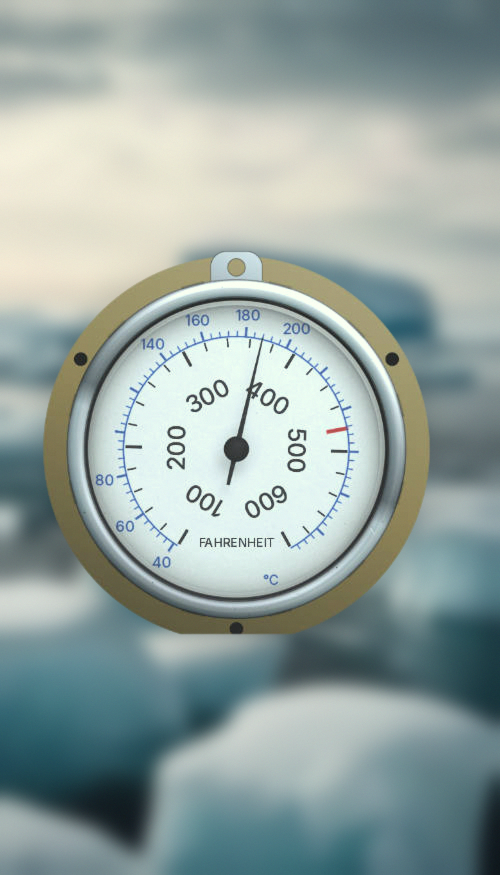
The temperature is 370 °F
